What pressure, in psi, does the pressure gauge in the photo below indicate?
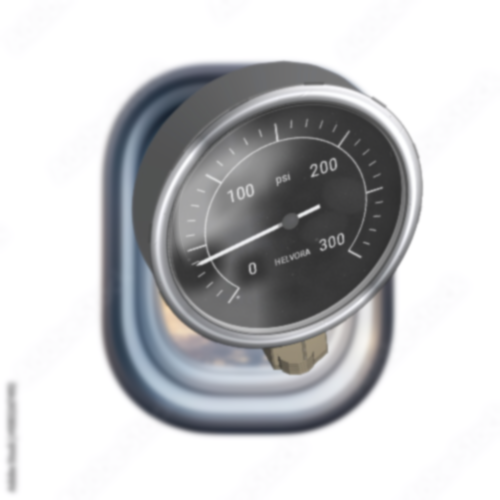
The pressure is 40 psi
